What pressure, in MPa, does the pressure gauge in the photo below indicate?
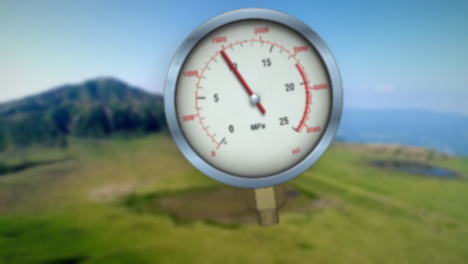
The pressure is 10 MPa
